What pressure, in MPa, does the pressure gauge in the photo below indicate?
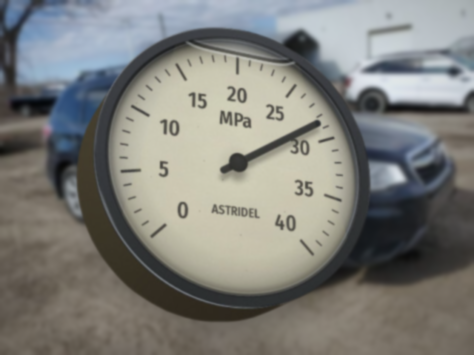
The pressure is 28.5 MPa
